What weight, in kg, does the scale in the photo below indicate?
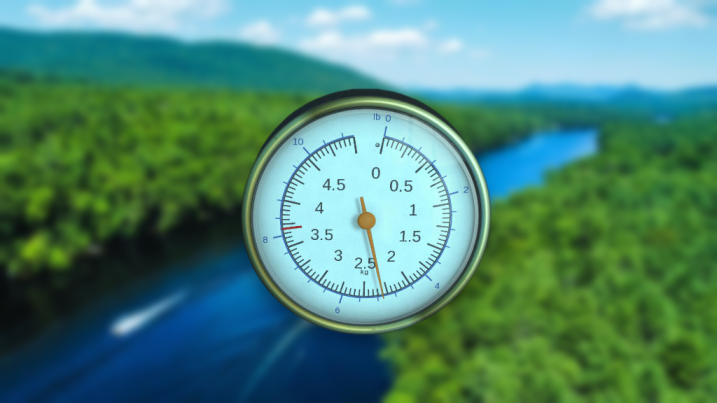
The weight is 2.3 kg
